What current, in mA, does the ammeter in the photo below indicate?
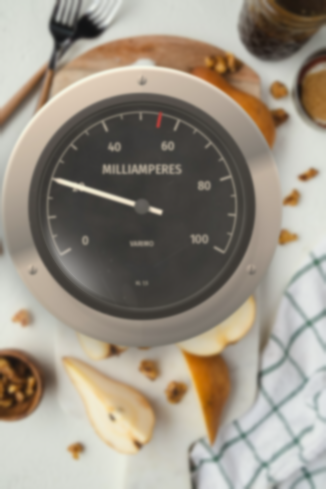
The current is 20 mA
